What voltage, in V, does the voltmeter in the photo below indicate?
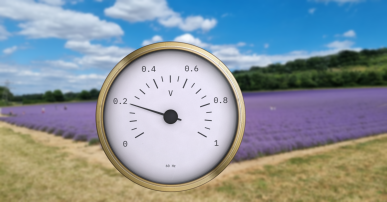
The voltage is 0.2 V
